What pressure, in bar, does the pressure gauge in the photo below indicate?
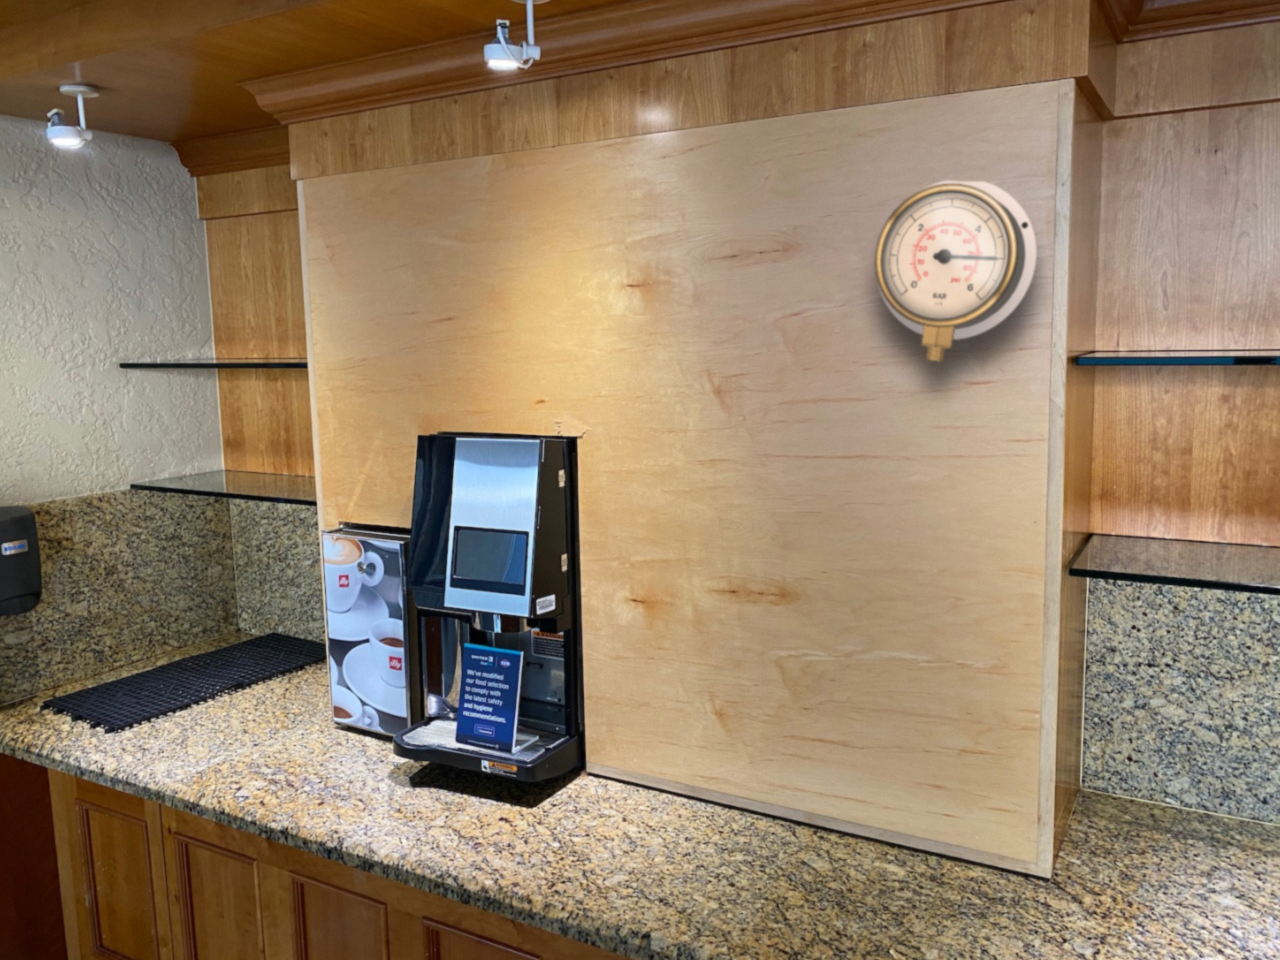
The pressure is 5 bar
